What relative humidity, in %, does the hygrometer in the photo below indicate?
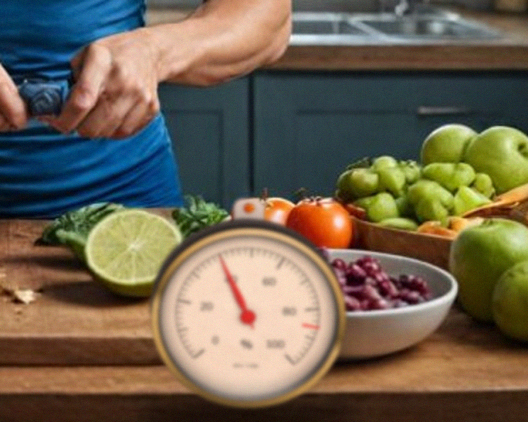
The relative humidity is 40 %
